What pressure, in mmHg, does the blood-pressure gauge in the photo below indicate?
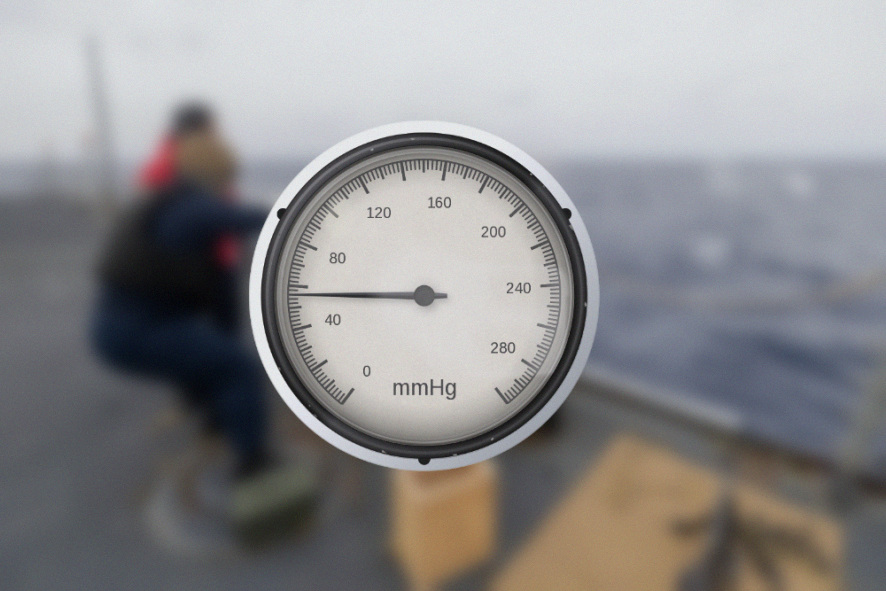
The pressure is 56 mmHg
